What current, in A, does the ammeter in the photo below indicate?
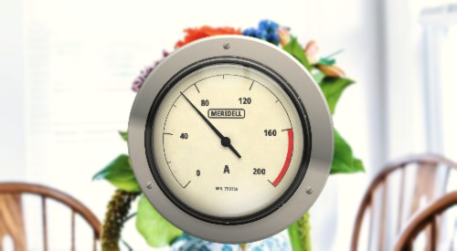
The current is 70 A
